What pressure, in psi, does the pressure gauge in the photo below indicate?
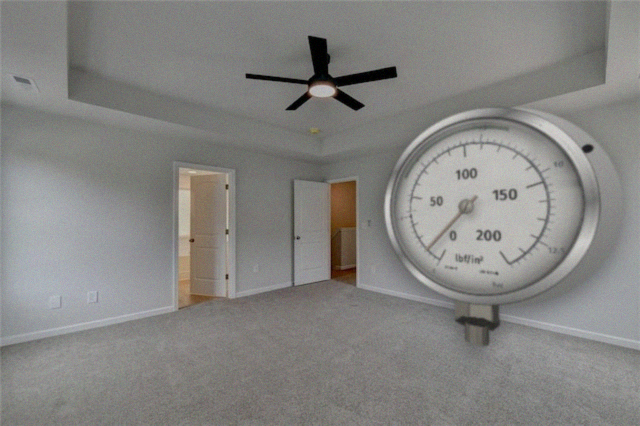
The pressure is 10 psi
